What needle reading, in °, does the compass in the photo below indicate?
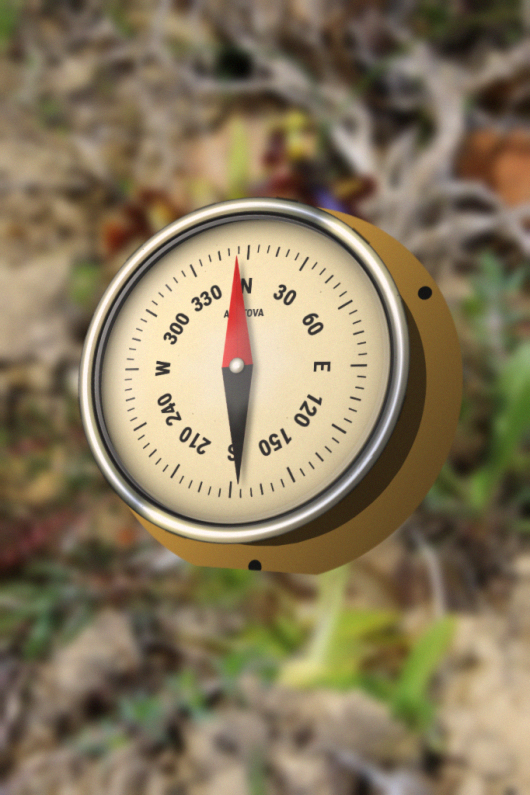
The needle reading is 355 °
